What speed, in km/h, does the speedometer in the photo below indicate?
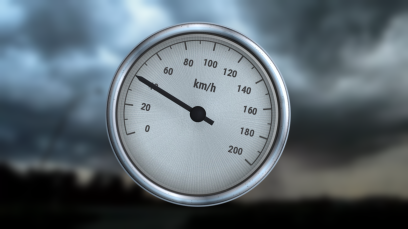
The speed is 40 km/h
